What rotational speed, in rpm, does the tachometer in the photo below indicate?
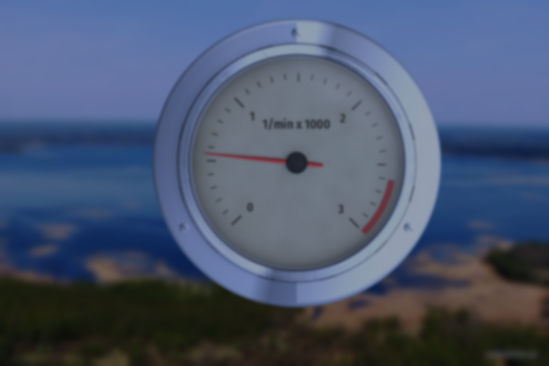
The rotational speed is 550 rpm
